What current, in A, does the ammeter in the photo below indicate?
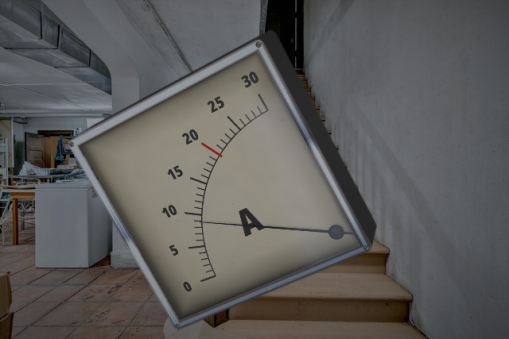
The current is 9 A
